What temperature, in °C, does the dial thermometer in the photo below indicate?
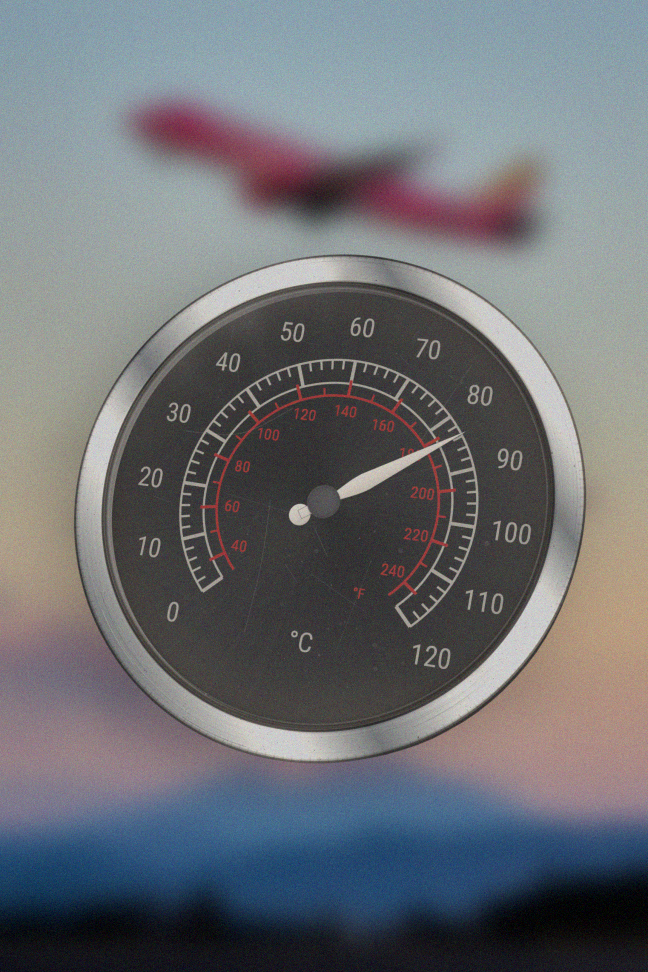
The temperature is 84 °C
